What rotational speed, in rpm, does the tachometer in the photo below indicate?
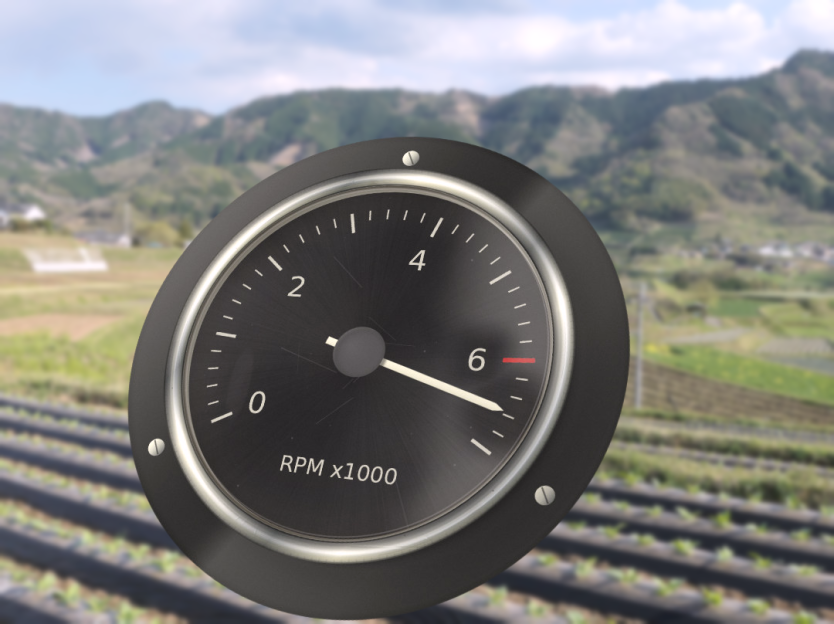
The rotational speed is 6600 rpm
